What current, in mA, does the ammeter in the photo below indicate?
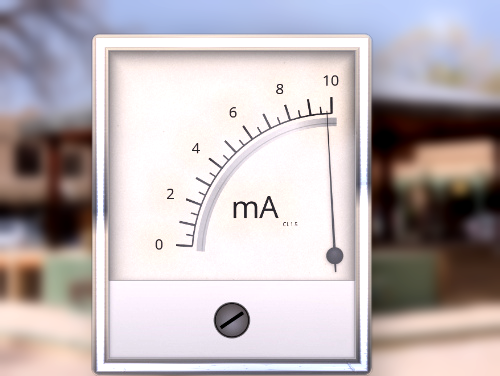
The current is 9.75 mA
